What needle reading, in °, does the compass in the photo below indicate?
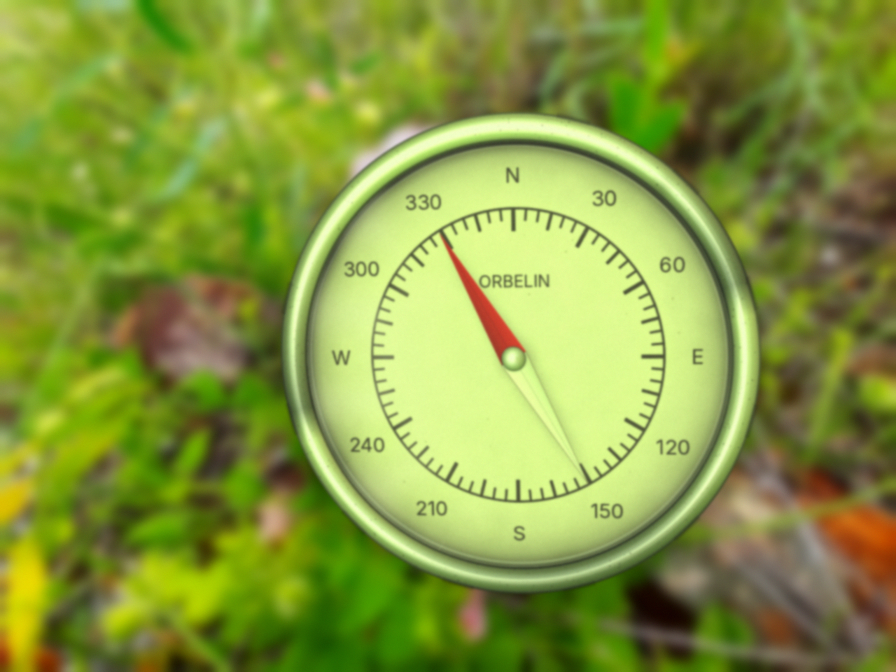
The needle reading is 330 °
